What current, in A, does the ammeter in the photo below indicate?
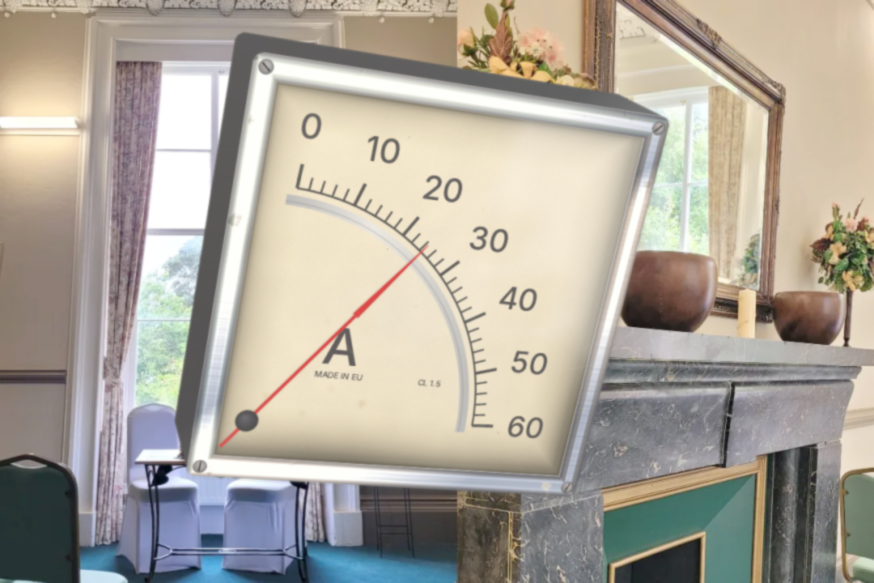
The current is 24 A
